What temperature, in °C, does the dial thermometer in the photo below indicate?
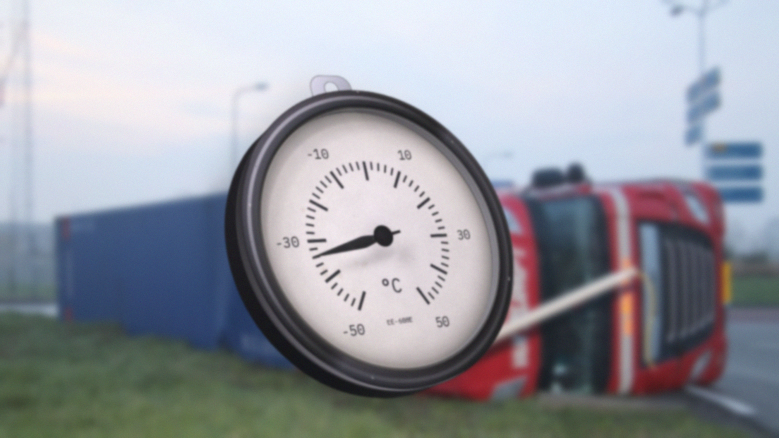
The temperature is -34 °C
